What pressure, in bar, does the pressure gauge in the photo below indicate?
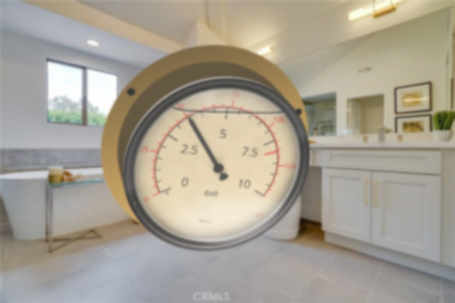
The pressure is 3.5 bar
